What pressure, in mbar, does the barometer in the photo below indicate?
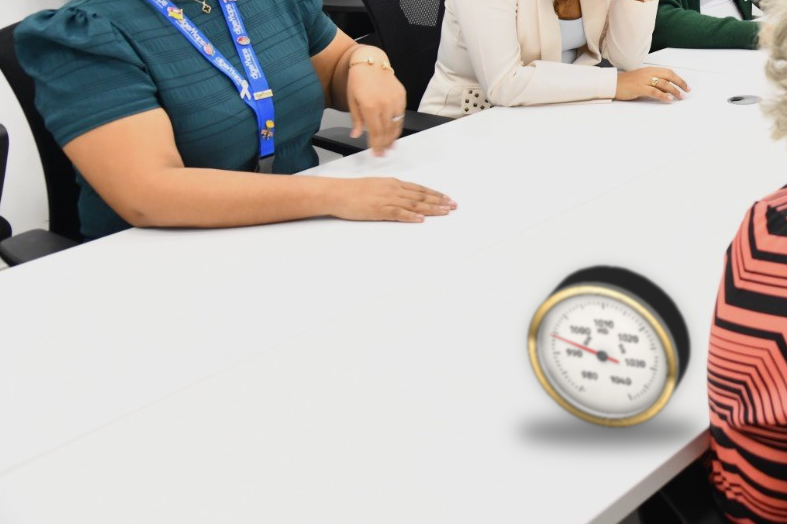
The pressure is 995 mbar
